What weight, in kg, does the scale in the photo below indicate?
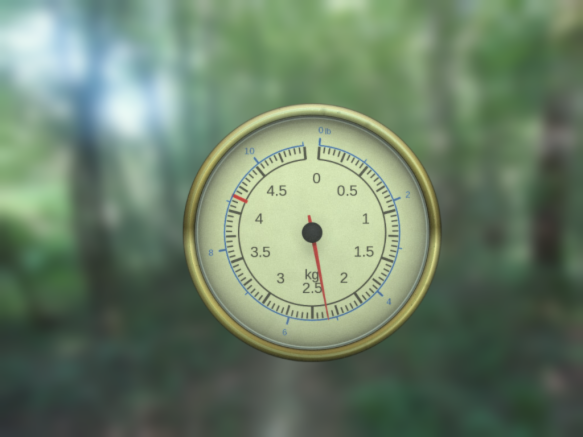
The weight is 2.35 kg
